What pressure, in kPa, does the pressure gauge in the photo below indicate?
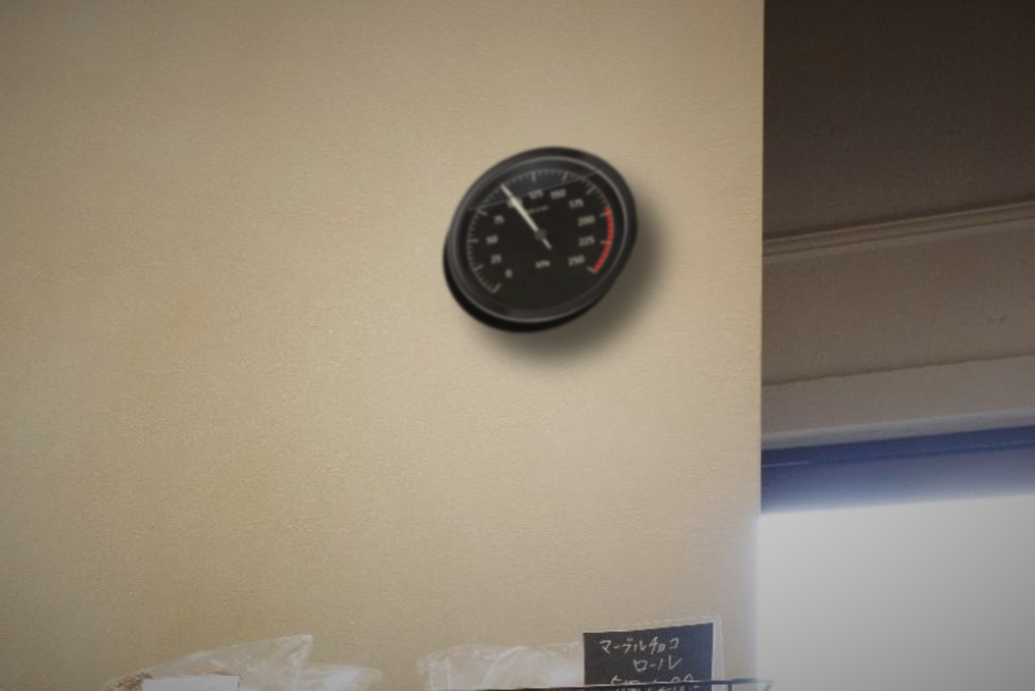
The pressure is 100 kPa
